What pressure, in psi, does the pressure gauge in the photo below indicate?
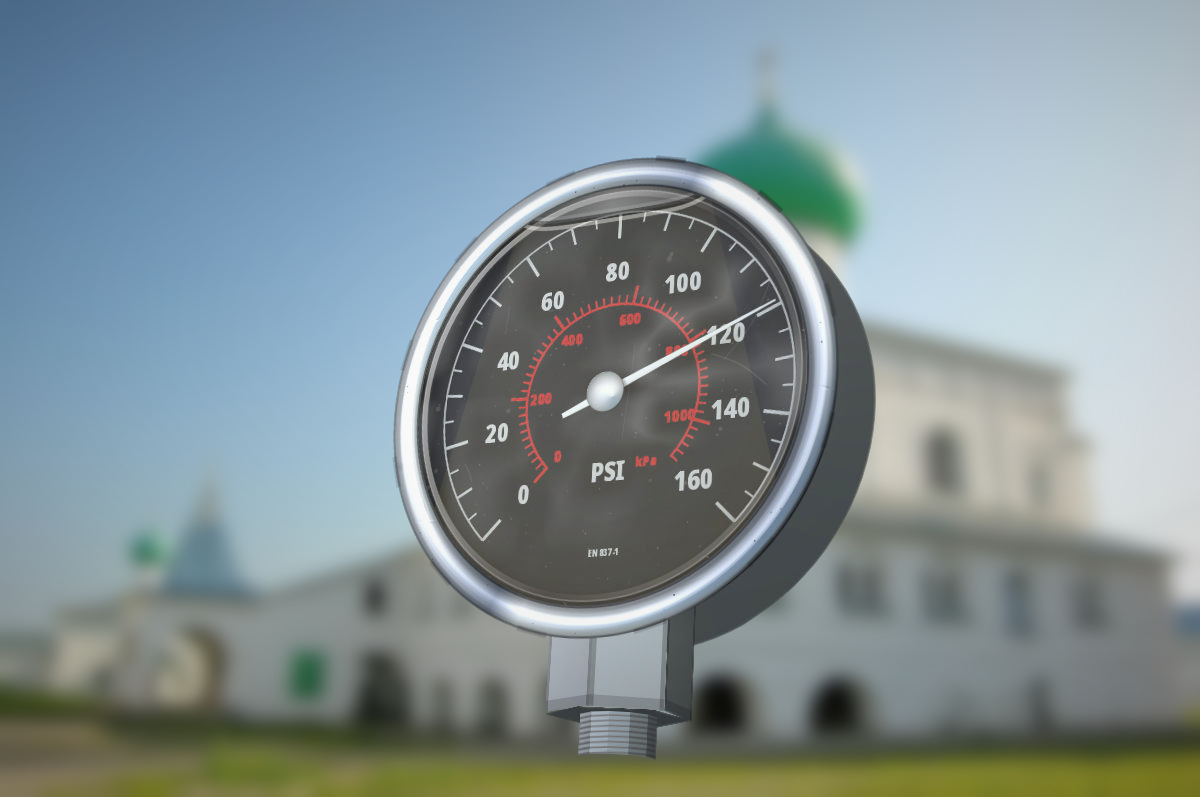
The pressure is 120 psi
